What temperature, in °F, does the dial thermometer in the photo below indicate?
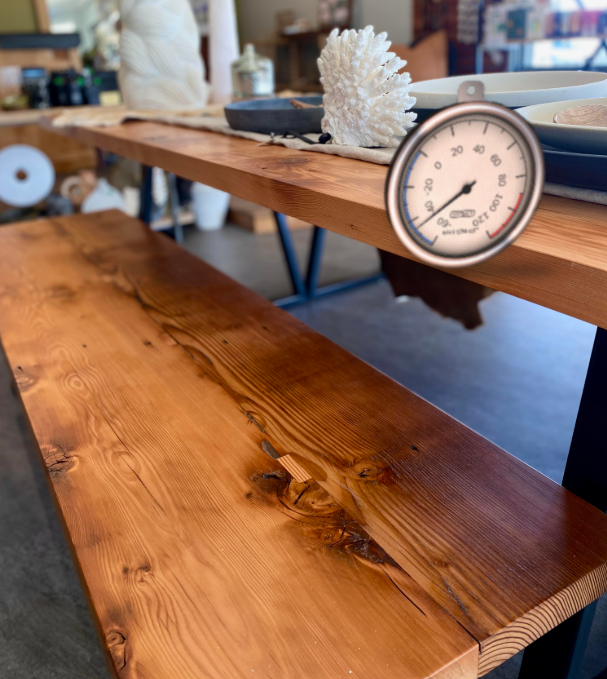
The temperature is -45 °F
